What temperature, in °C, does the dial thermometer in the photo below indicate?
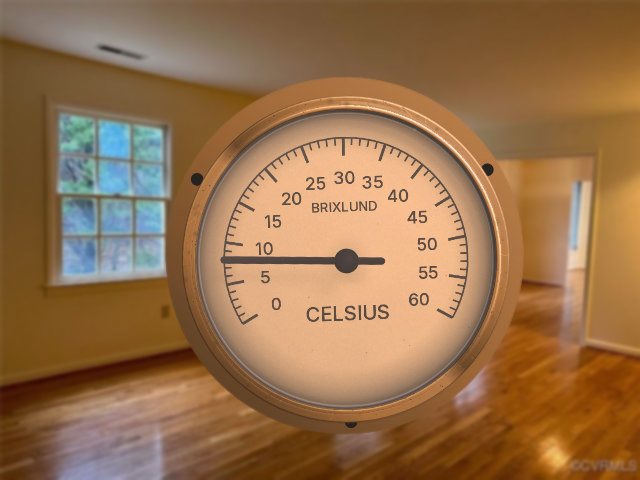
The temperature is 8 °C
